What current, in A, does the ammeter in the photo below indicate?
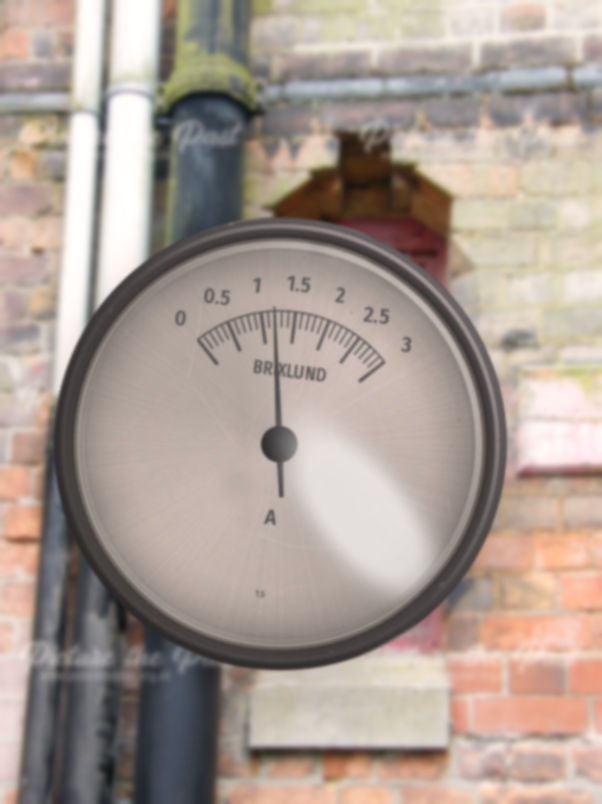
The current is 1.2 A
